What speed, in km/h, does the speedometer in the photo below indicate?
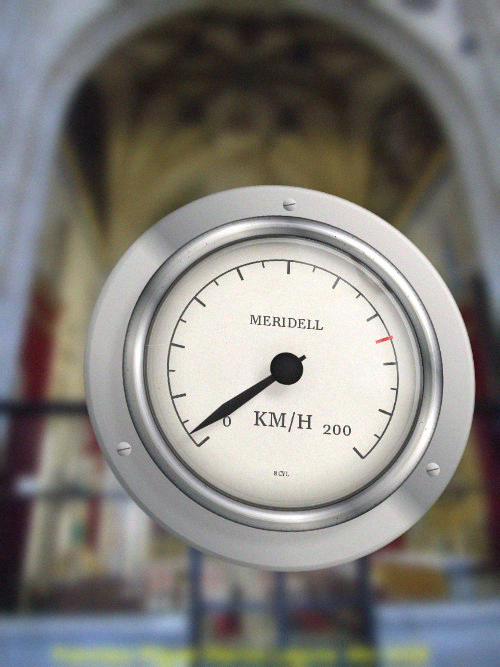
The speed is 5 km/h
